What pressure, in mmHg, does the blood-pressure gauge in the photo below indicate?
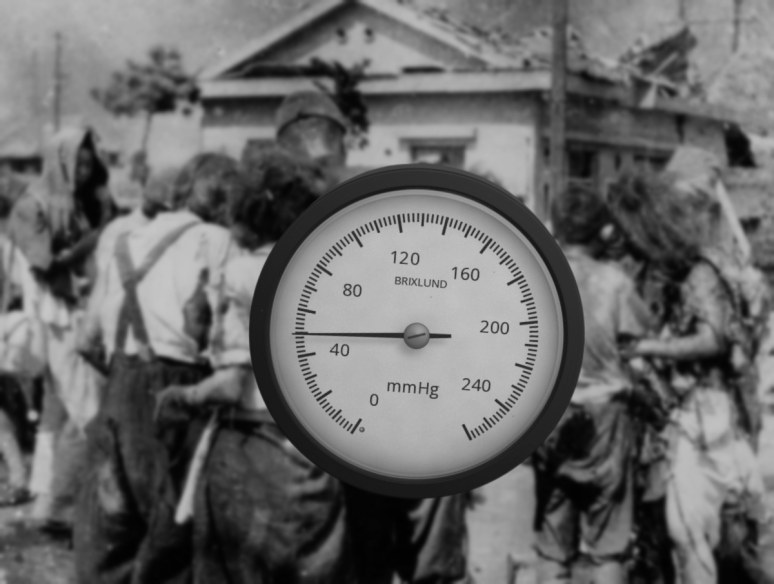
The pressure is 50 mmHg
